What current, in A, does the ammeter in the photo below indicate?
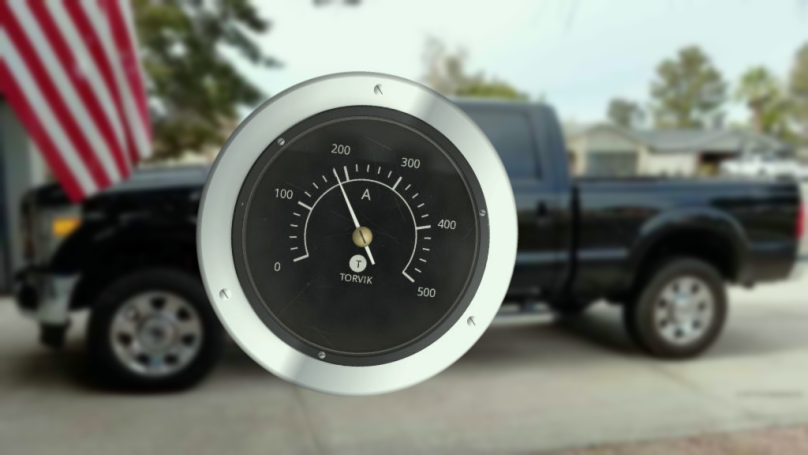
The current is 180 A
